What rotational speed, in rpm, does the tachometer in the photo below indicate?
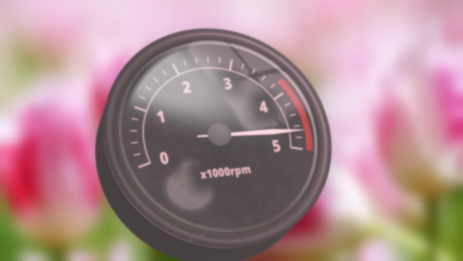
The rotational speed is 4700 rpm
